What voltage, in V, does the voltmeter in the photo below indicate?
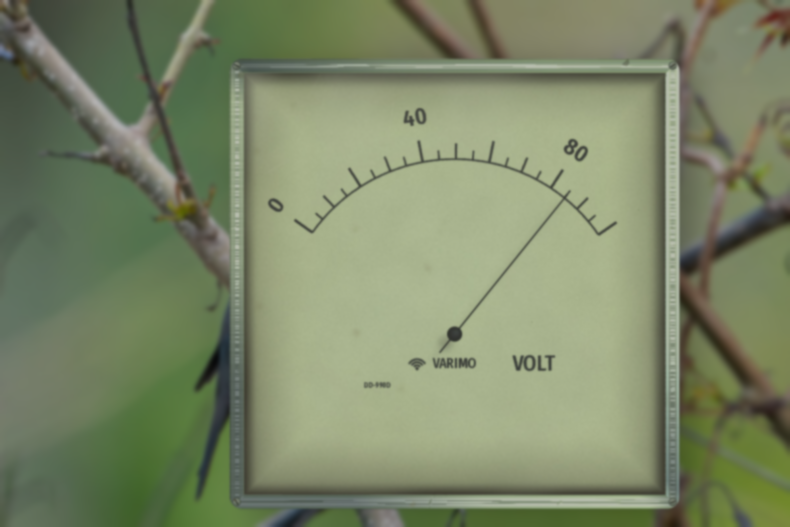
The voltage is 85 V
